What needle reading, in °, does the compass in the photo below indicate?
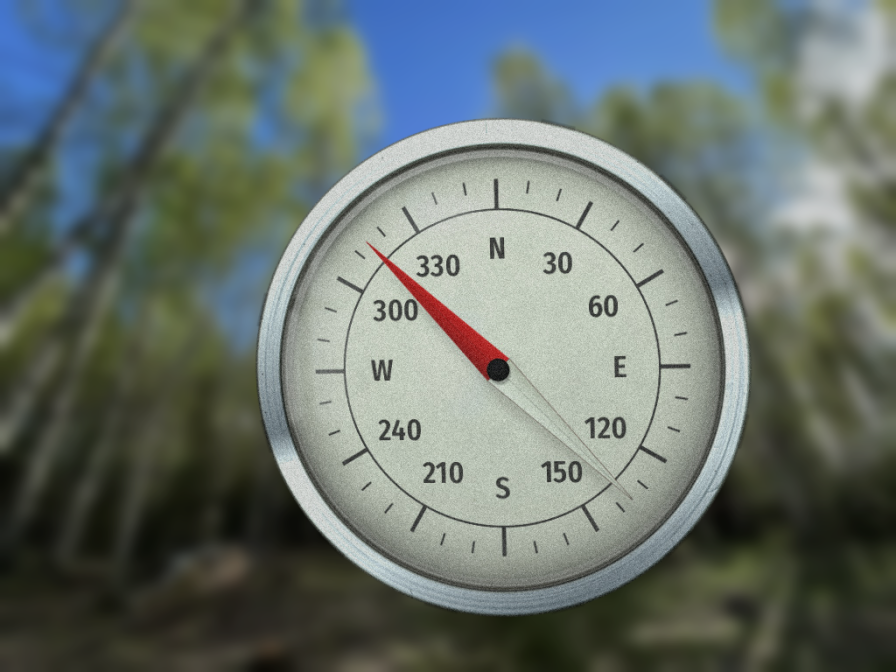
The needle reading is 315 °
